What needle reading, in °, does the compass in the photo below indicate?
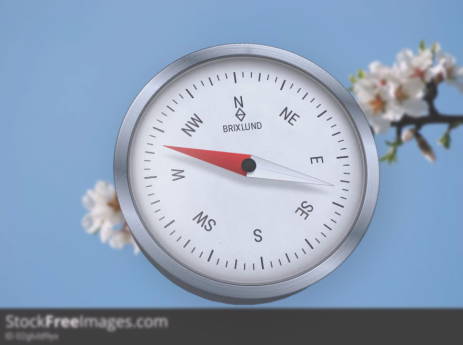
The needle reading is 290 °
